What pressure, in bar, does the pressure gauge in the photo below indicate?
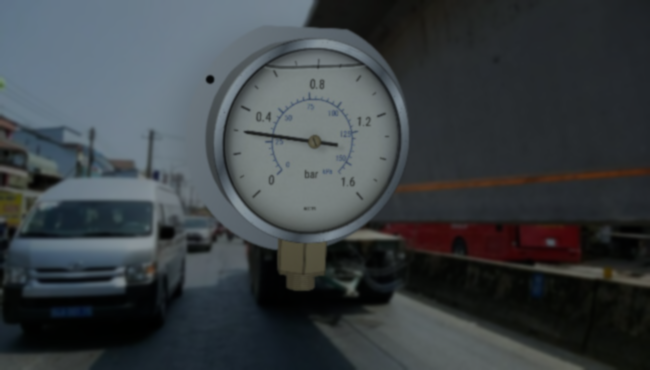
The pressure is 0.3 bar
